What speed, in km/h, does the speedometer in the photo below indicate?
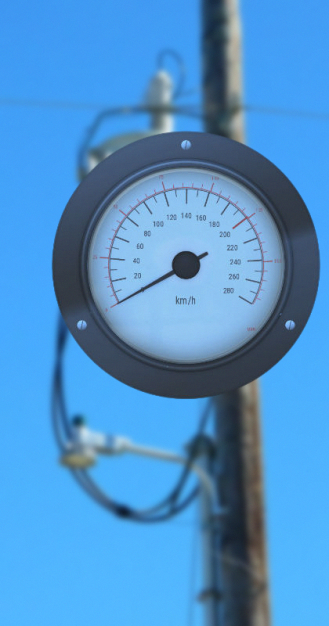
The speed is 0 km/h
